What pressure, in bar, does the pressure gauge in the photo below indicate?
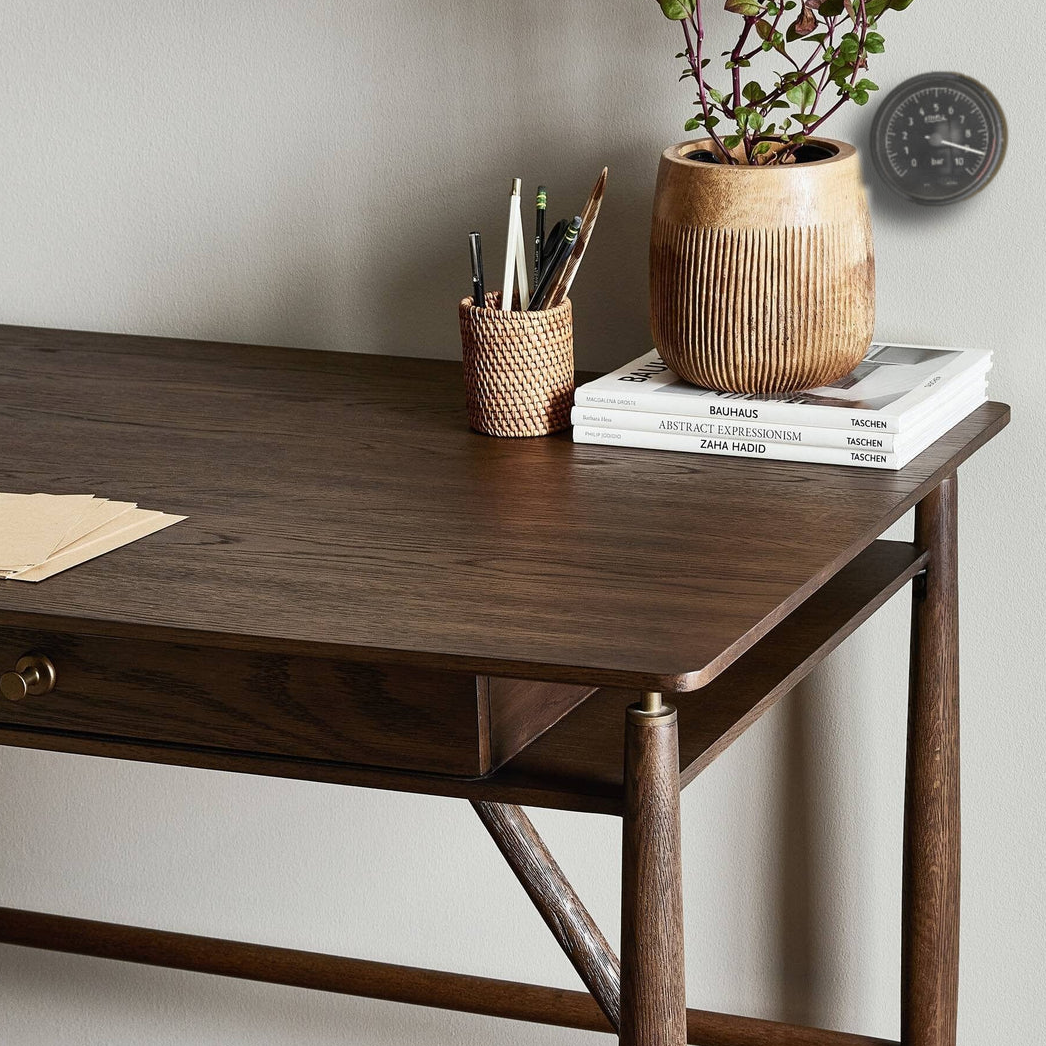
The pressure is 9 bar
